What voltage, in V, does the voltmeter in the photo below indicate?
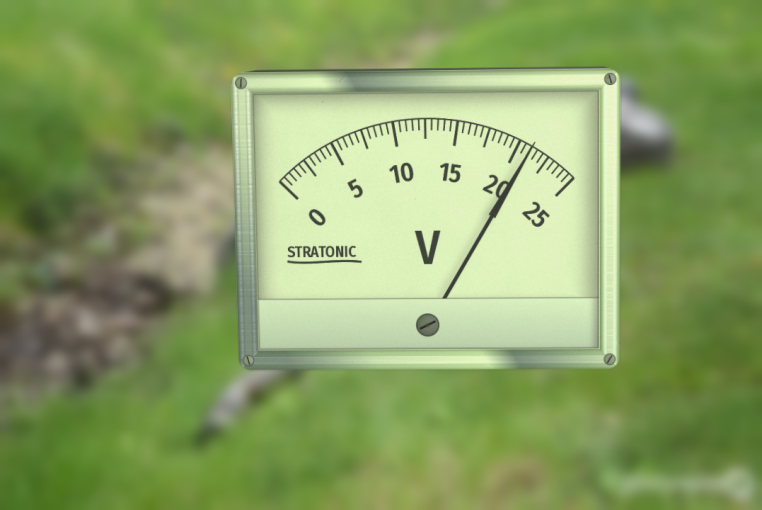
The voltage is 21 V
